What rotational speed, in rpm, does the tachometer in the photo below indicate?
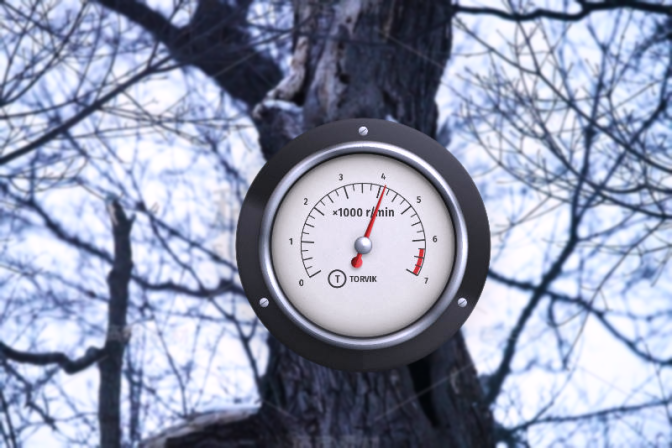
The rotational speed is 4125 rpm
